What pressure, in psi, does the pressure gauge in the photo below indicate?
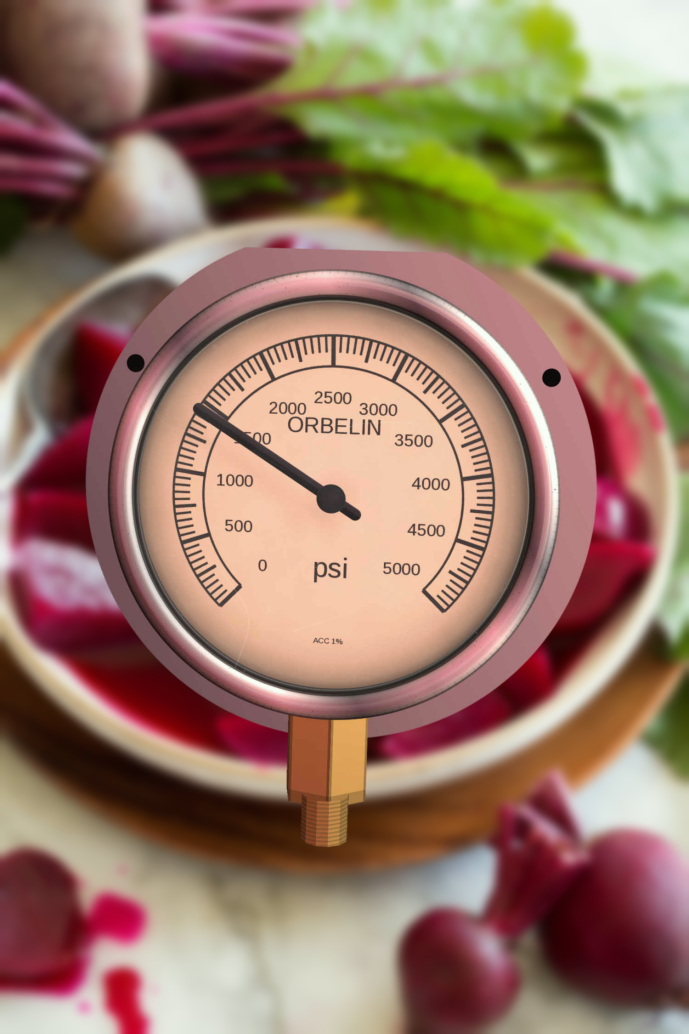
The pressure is 1450 psi
